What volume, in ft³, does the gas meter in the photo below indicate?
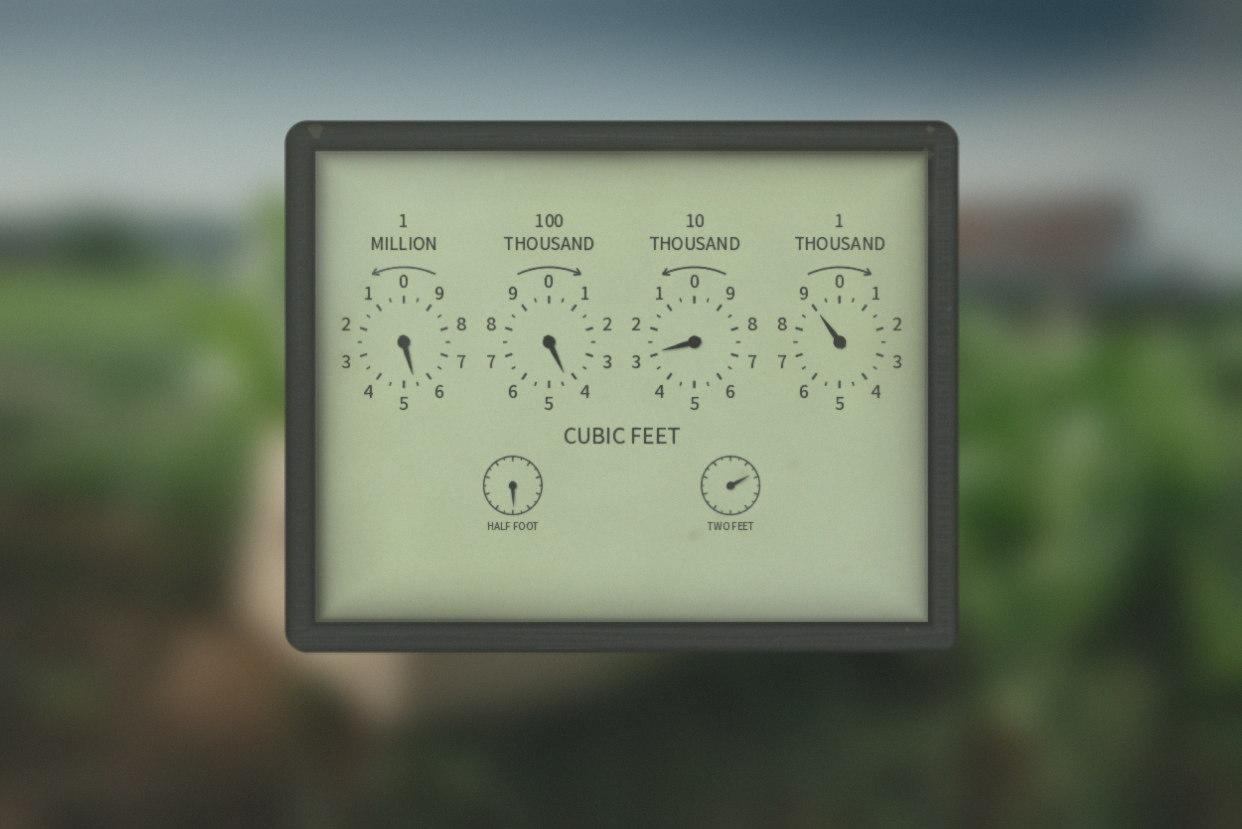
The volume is 542900 ft³
